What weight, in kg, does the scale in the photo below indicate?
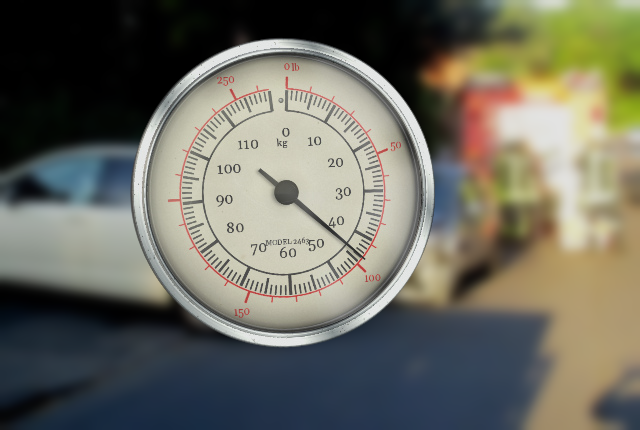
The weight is 44 kg
